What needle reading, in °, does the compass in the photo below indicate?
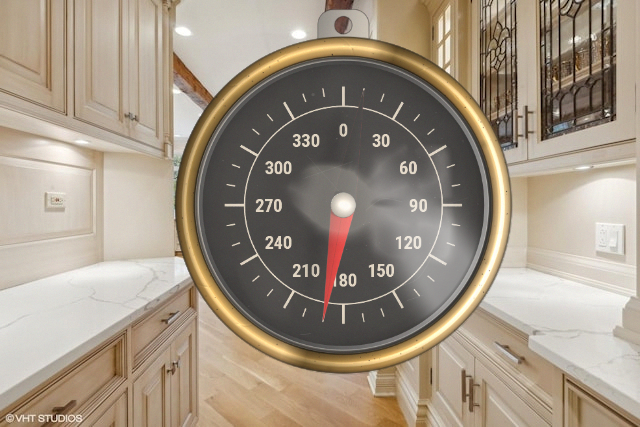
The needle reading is 190 °
